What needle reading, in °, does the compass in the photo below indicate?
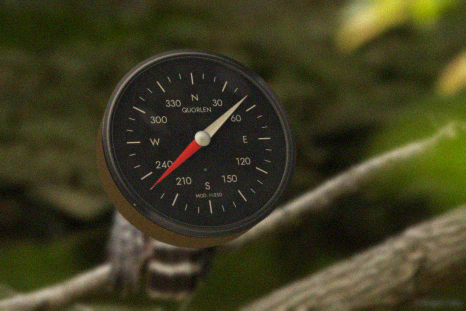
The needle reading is 230 °
